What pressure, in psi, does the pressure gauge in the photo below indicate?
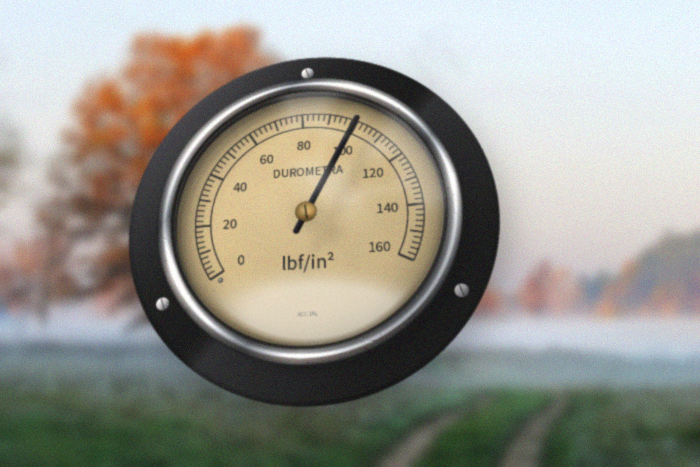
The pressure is 100 psi
